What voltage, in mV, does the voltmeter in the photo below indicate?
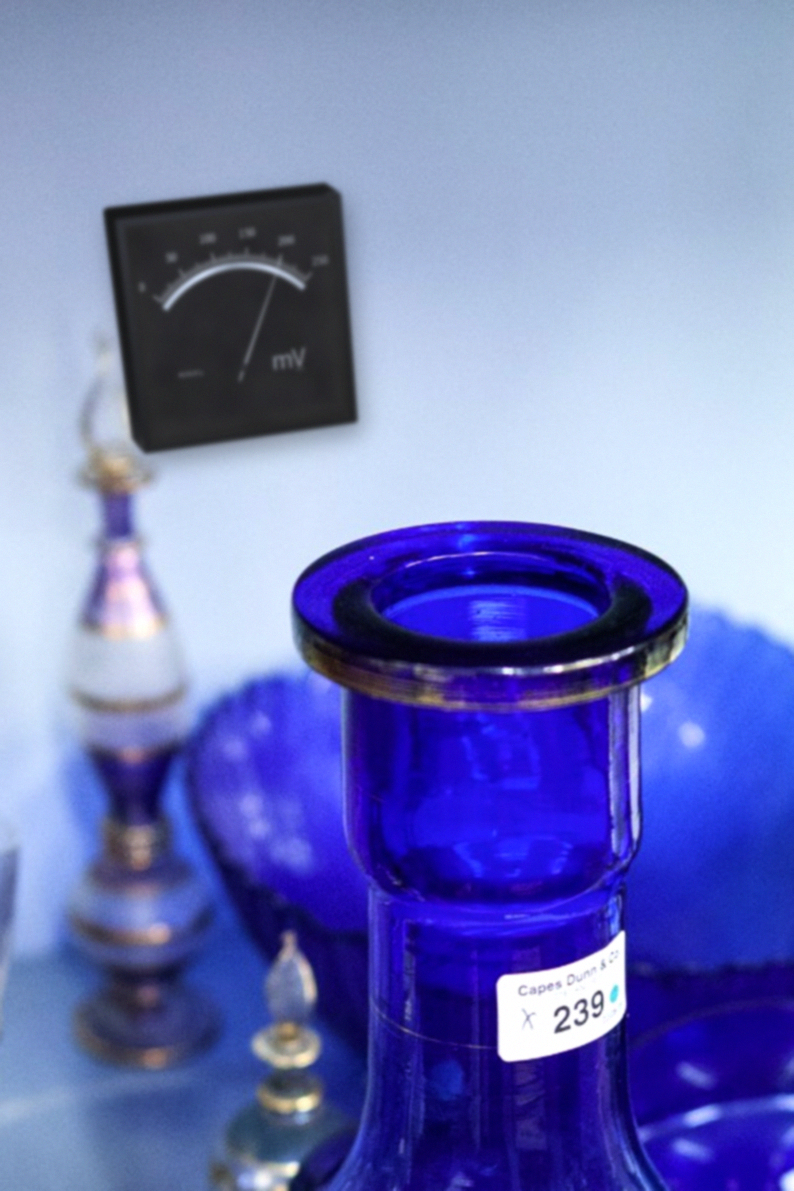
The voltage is 200 mV
